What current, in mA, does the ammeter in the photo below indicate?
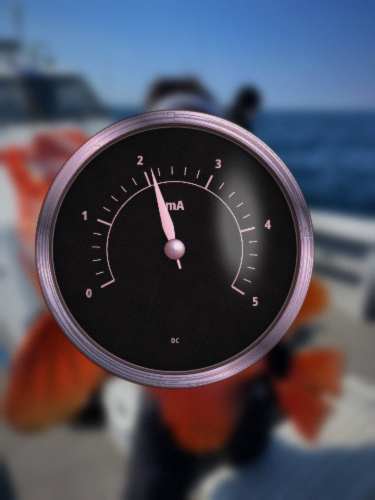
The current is 2.1 mA
